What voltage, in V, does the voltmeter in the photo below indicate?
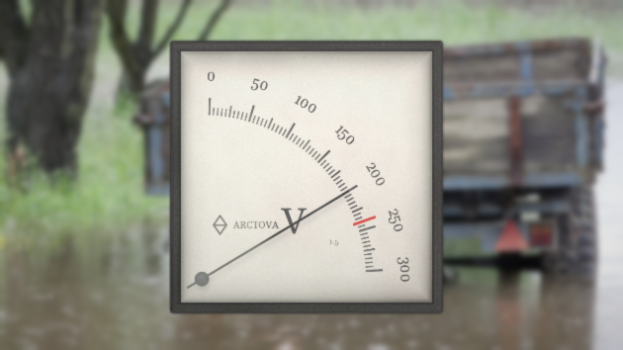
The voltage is 200 V
